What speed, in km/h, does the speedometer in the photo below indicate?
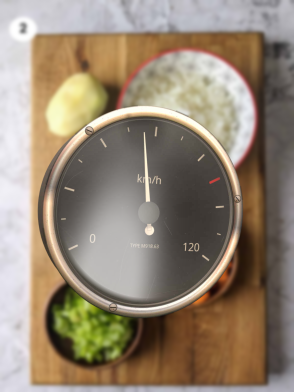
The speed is 55 km/h
